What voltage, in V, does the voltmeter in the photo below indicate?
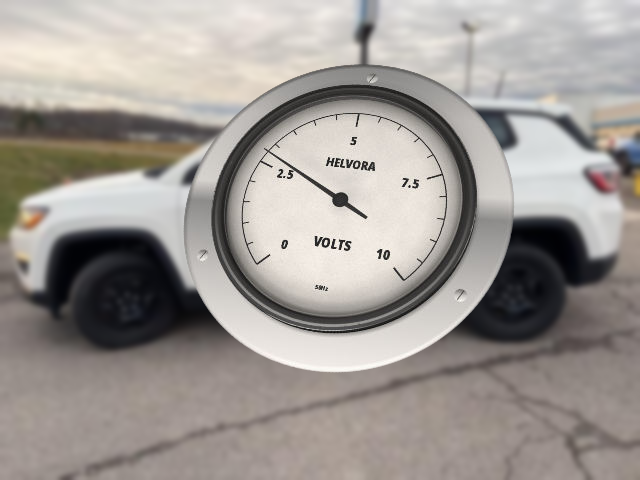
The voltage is 2.75 V
